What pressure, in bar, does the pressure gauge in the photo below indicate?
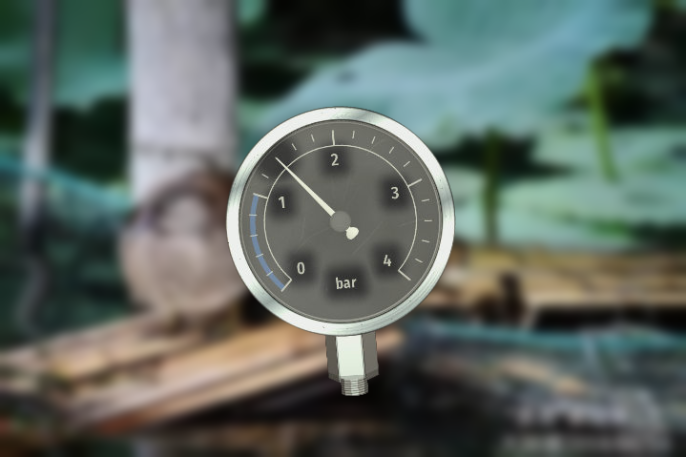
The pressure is 1.4 bar
